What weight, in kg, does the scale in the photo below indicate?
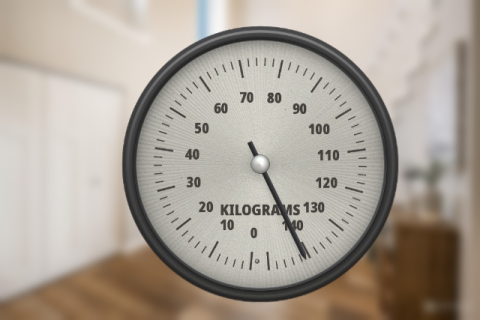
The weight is 141 kg
